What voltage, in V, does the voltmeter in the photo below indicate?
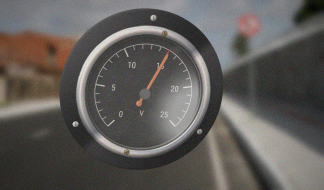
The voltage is 15 V
